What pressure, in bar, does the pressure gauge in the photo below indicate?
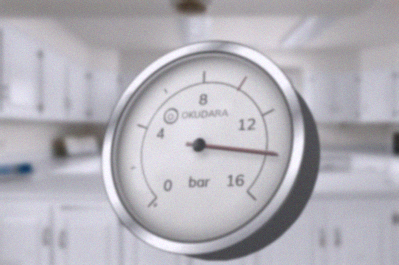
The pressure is 14 bar
